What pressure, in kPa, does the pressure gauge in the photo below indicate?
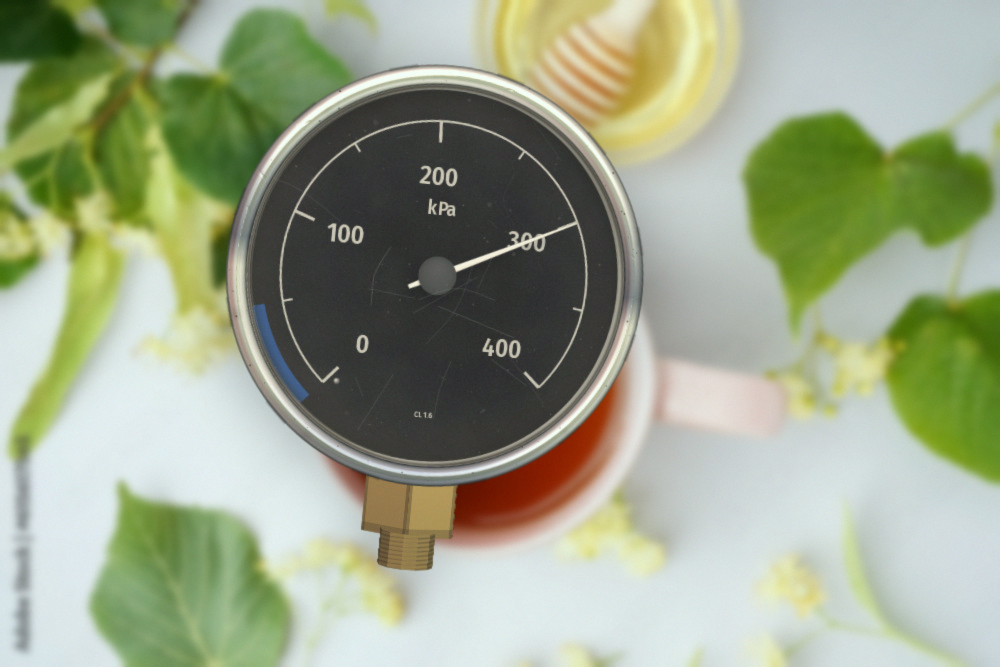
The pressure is 300 kPa
